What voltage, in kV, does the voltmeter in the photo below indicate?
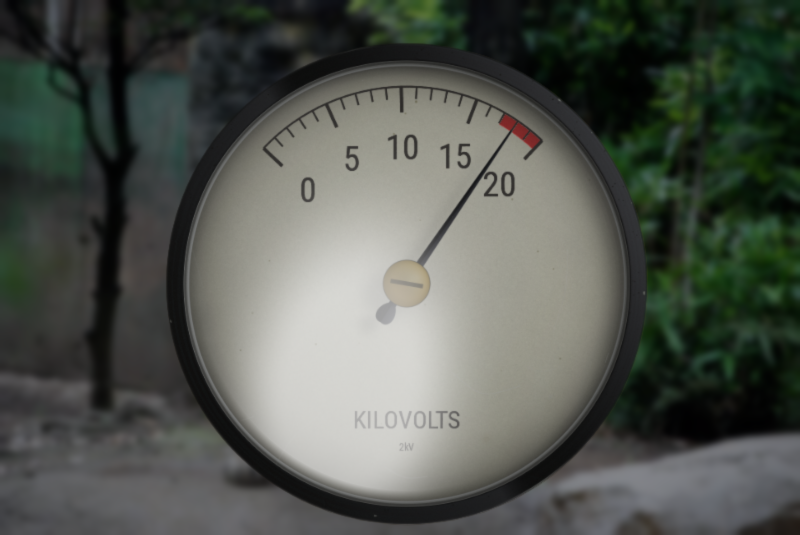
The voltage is 18 kV
